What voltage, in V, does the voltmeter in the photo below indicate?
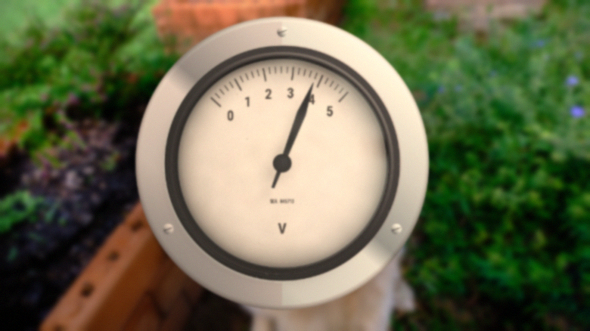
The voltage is 3.8 V
